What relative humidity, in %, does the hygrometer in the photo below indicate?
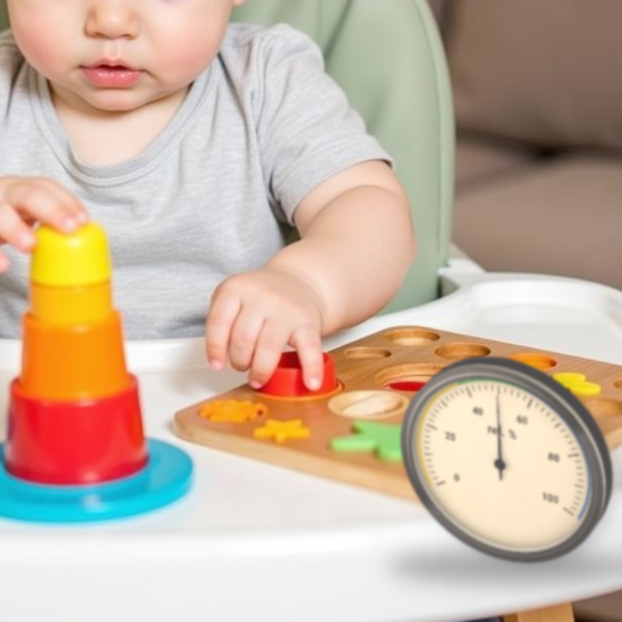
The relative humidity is 50 %
